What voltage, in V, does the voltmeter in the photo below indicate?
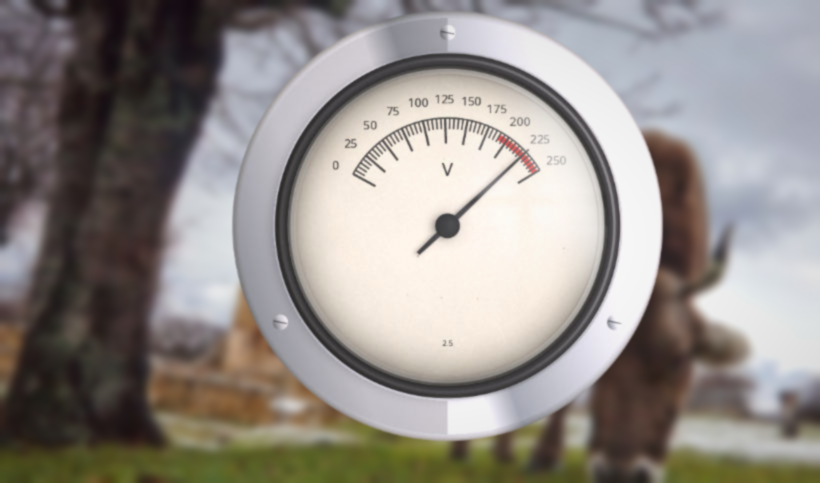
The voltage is 225 V
